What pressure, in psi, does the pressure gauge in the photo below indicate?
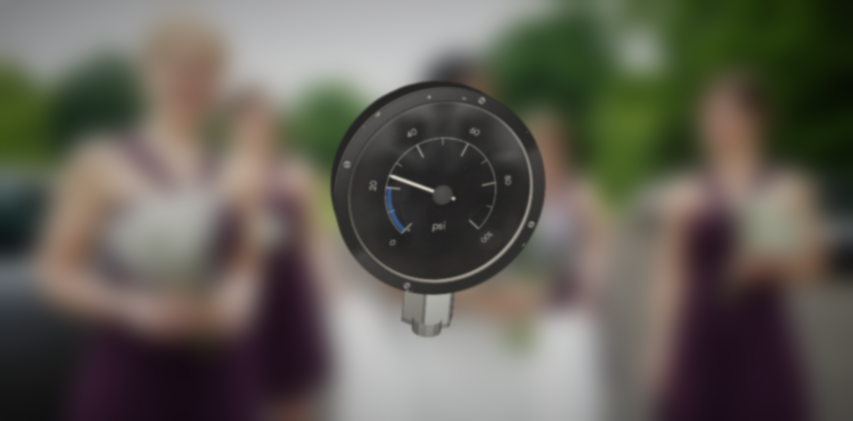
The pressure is 25 psi
